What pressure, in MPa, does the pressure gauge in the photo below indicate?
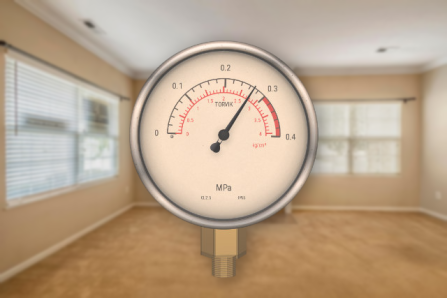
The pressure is 0.27 MPa
